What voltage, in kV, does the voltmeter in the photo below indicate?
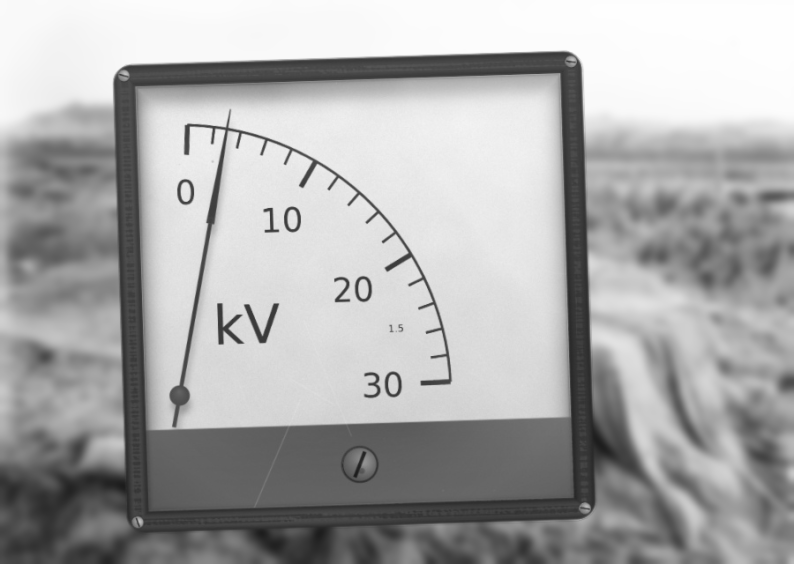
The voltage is 3 kV
